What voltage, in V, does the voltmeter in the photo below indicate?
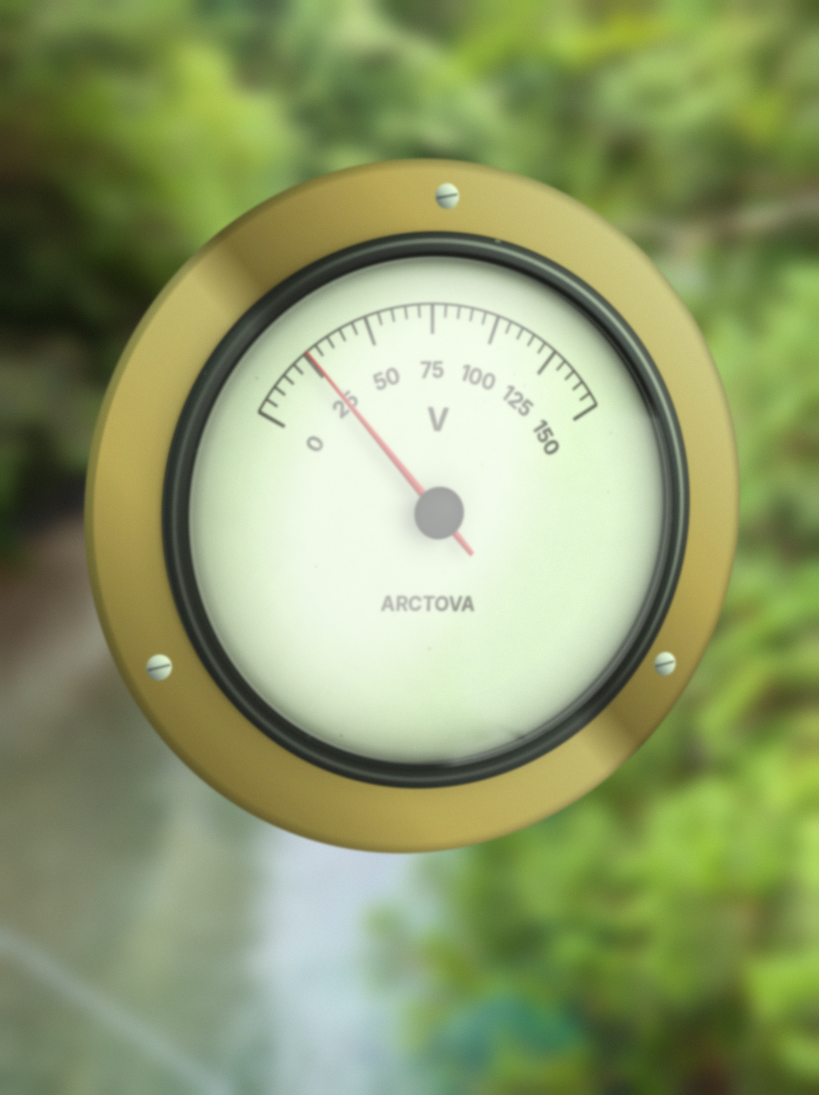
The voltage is 25 V
